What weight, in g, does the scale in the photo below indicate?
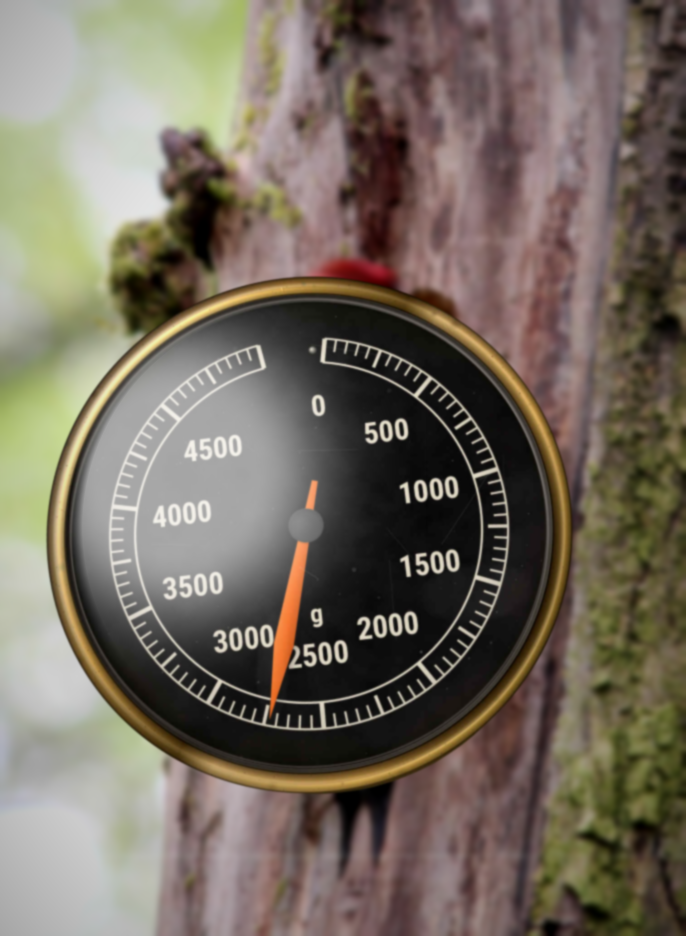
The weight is 2725 g
